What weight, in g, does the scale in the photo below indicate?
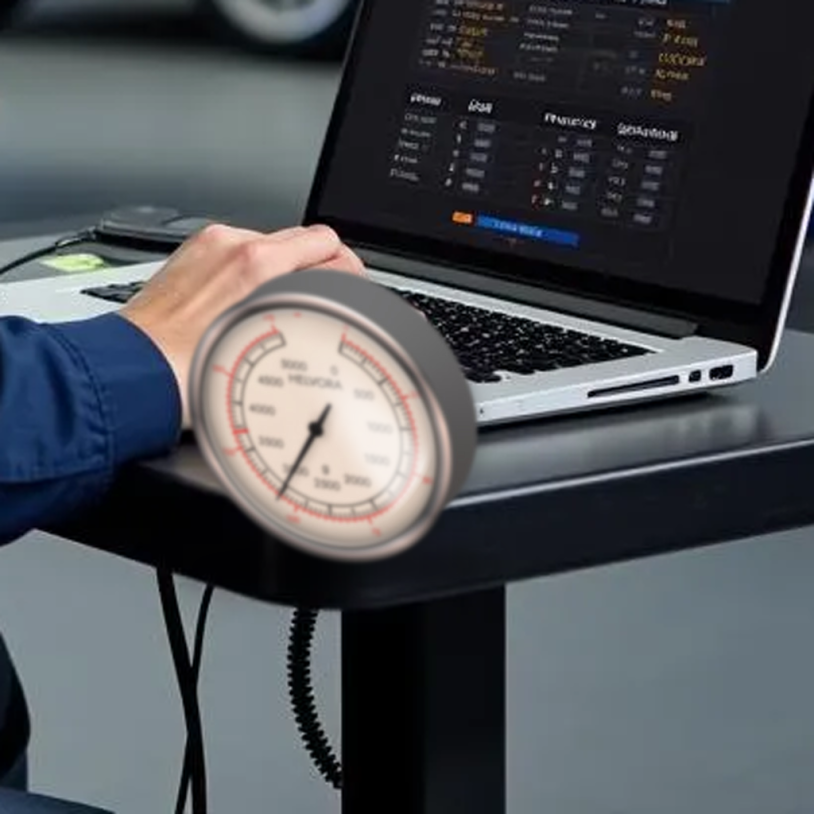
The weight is 3000 g
